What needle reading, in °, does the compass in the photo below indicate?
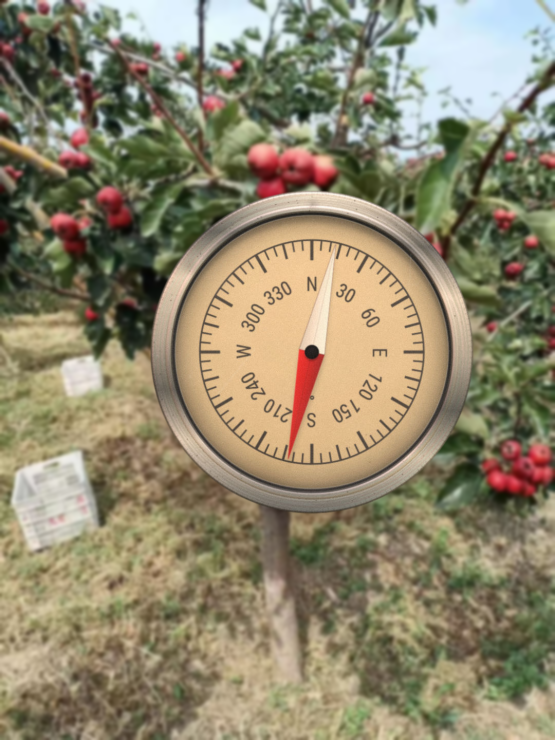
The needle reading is 192.5 °
